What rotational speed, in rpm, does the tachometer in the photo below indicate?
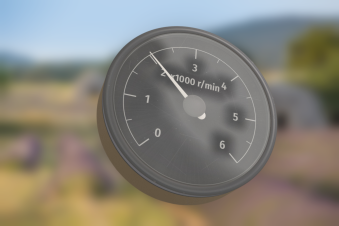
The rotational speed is 2000 rpm
